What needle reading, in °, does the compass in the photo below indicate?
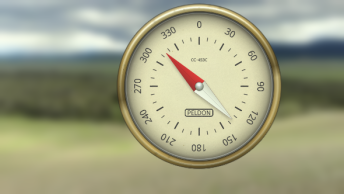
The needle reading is 315 °
